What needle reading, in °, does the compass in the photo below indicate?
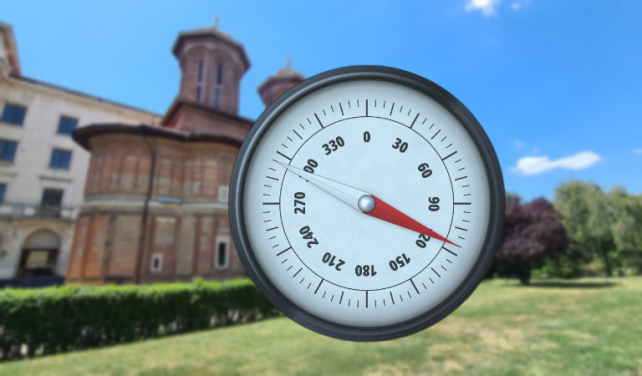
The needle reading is 115 °
